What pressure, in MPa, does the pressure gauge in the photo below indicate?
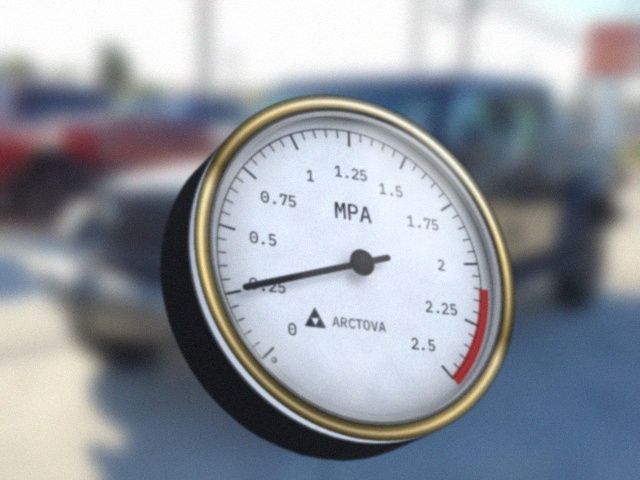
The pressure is 0.25 MPa
